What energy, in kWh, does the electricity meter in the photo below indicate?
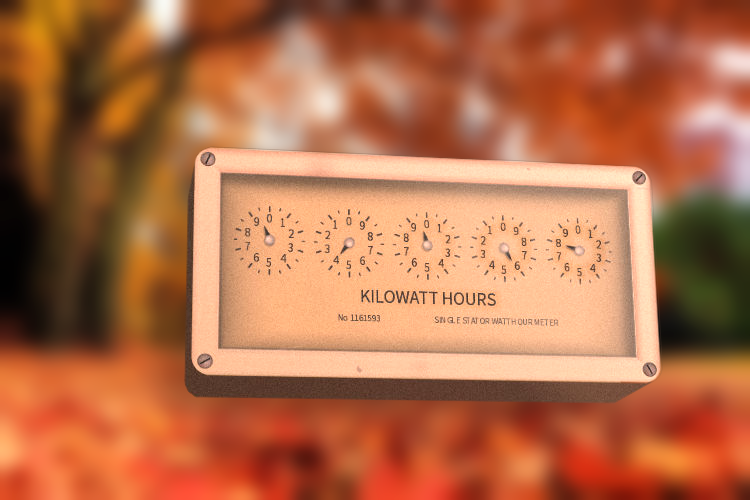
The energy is 93958 kWh
